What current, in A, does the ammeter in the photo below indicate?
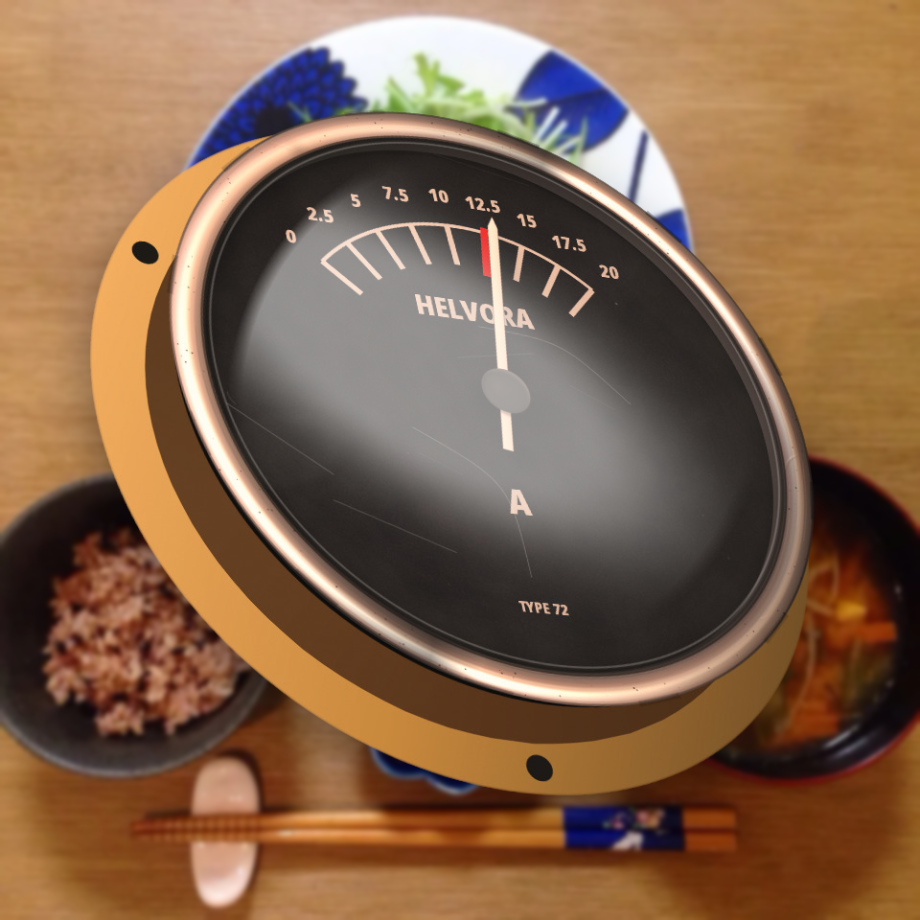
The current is 12.5 A
